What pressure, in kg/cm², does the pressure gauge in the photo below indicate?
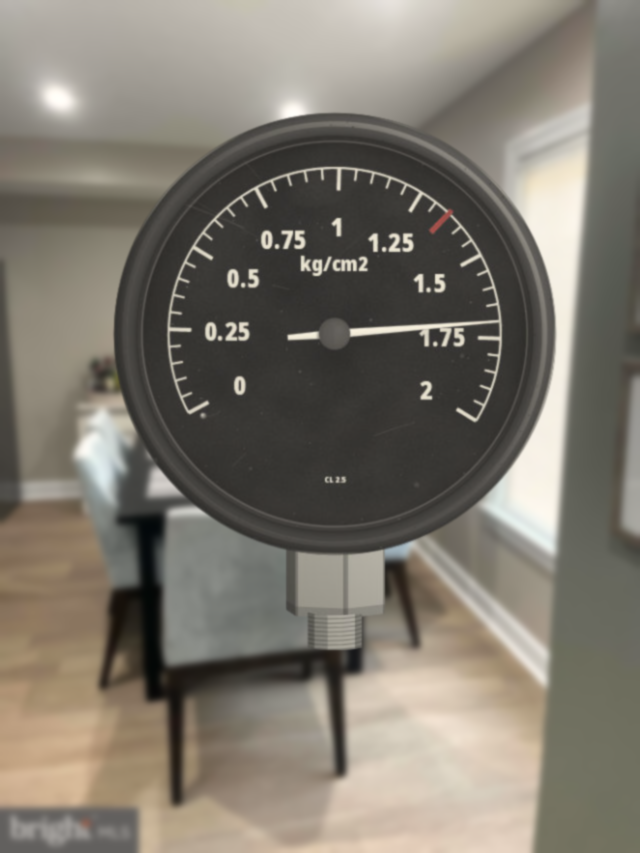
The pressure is 1.7 kg/cm²
